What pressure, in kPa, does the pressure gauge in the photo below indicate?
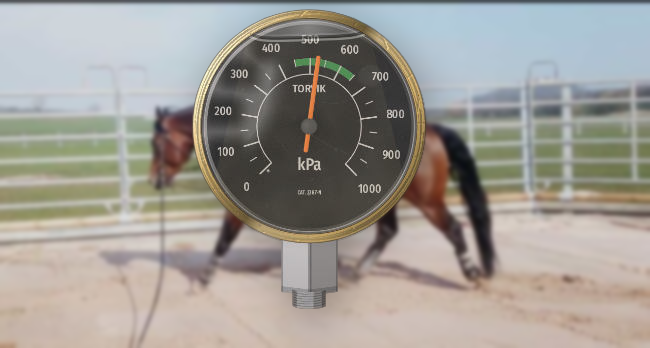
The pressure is 525 kPa
